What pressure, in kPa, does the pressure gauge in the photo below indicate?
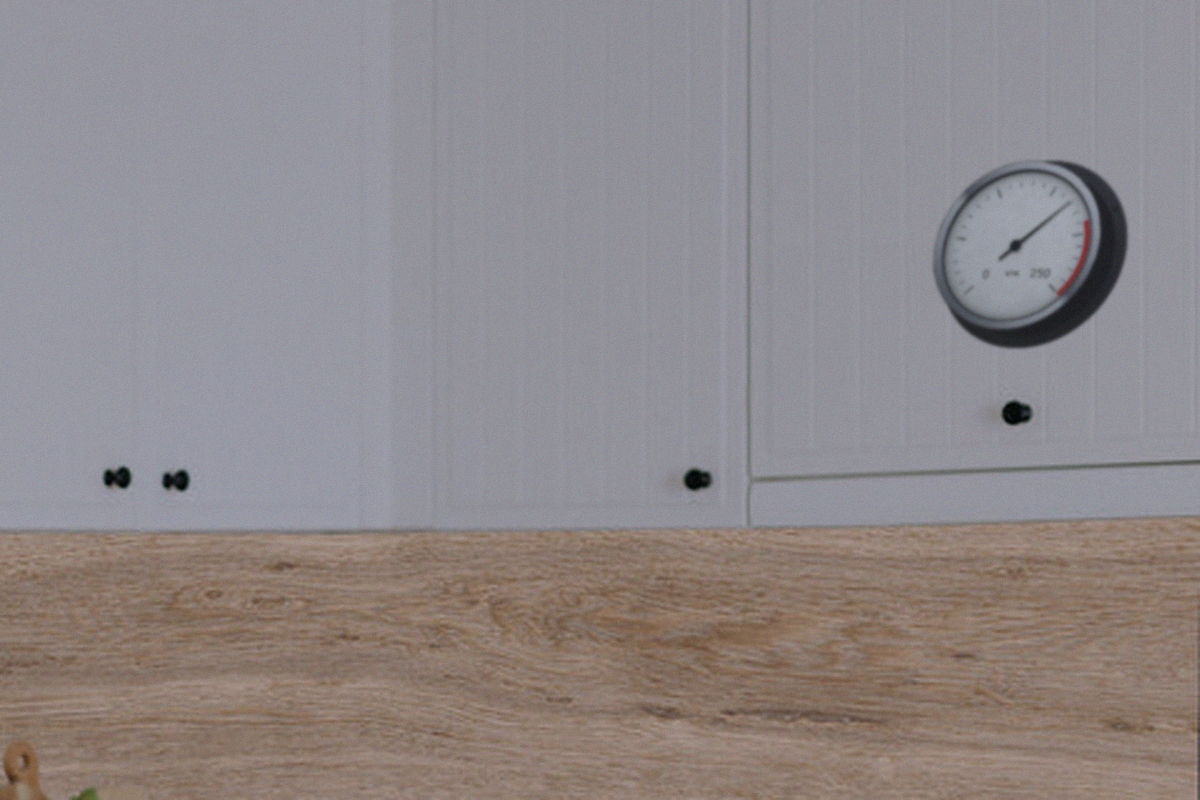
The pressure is 170 kPa
